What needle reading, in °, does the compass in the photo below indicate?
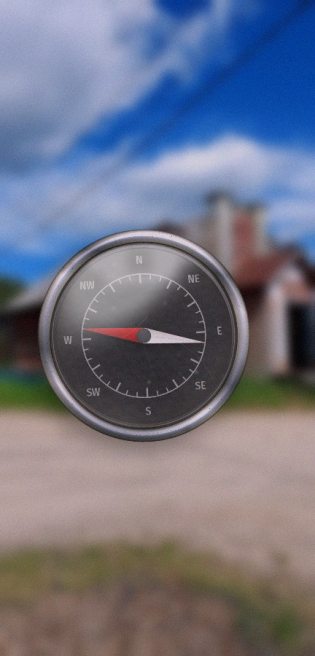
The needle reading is 280 °
